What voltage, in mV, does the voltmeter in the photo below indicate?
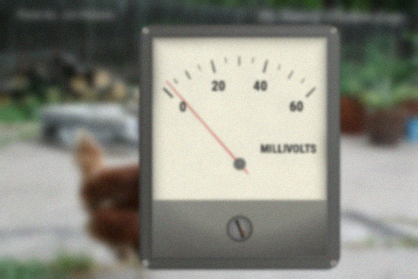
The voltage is 2.5 mV
